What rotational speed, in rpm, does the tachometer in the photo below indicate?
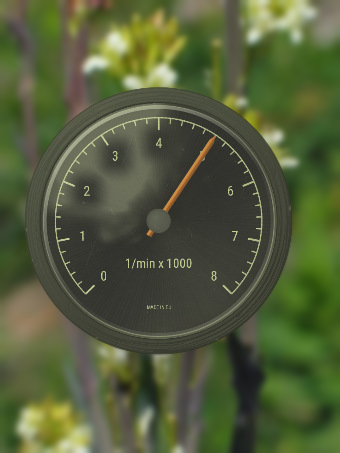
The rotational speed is 5000 rpm
